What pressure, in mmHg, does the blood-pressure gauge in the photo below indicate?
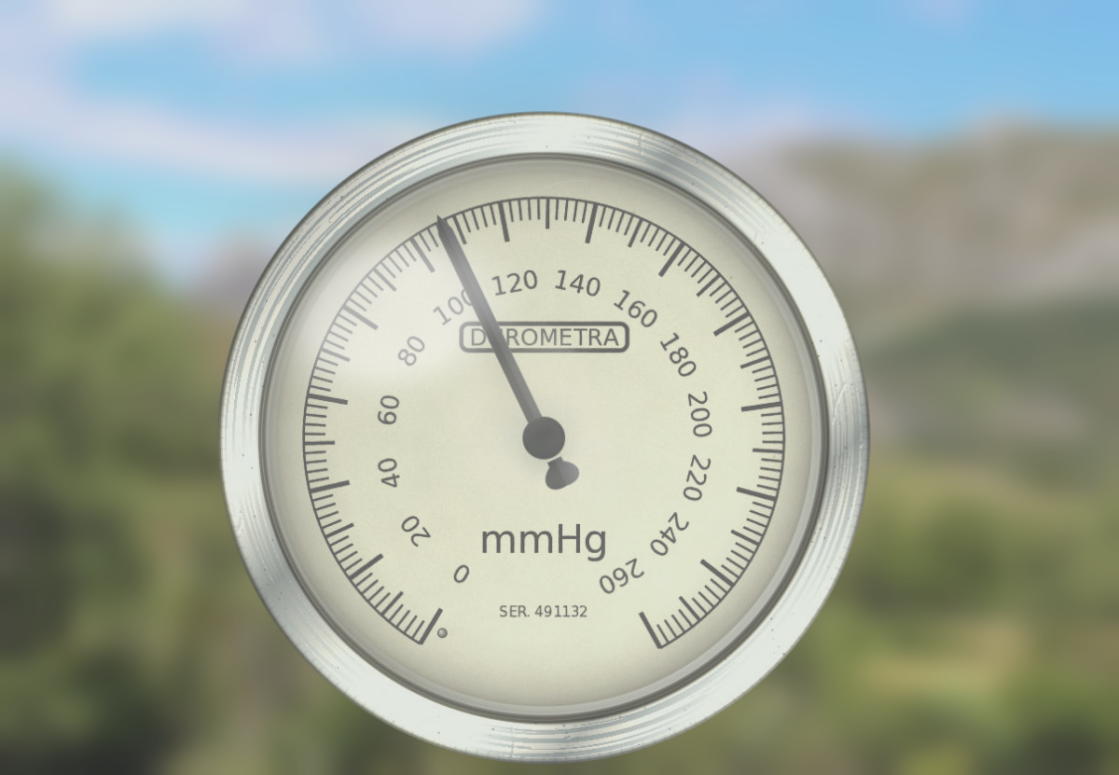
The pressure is 107 mmHg
